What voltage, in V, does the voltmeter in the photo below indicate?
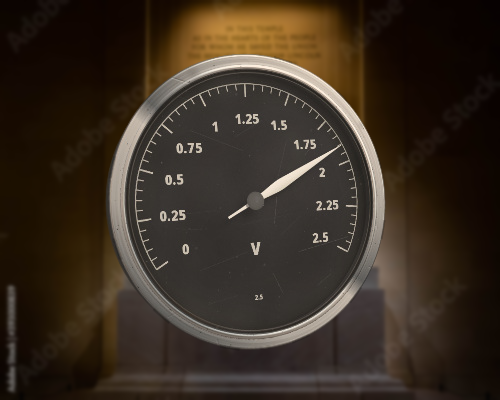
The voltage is 1.9 V
